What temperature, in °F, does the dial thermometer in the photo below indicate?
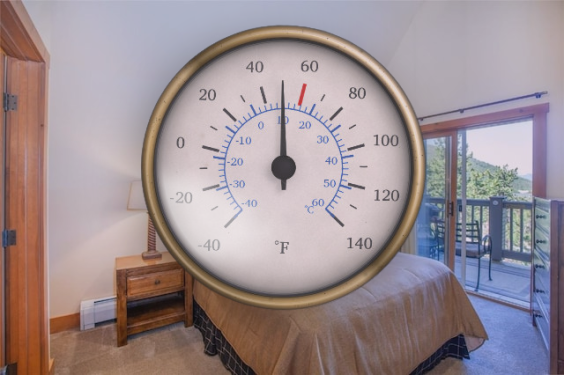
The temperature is 50 °F
